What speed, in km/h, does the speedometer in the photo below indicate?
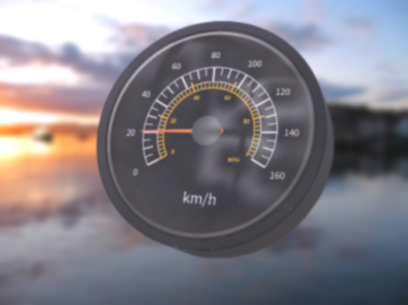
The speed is 20 km/h
